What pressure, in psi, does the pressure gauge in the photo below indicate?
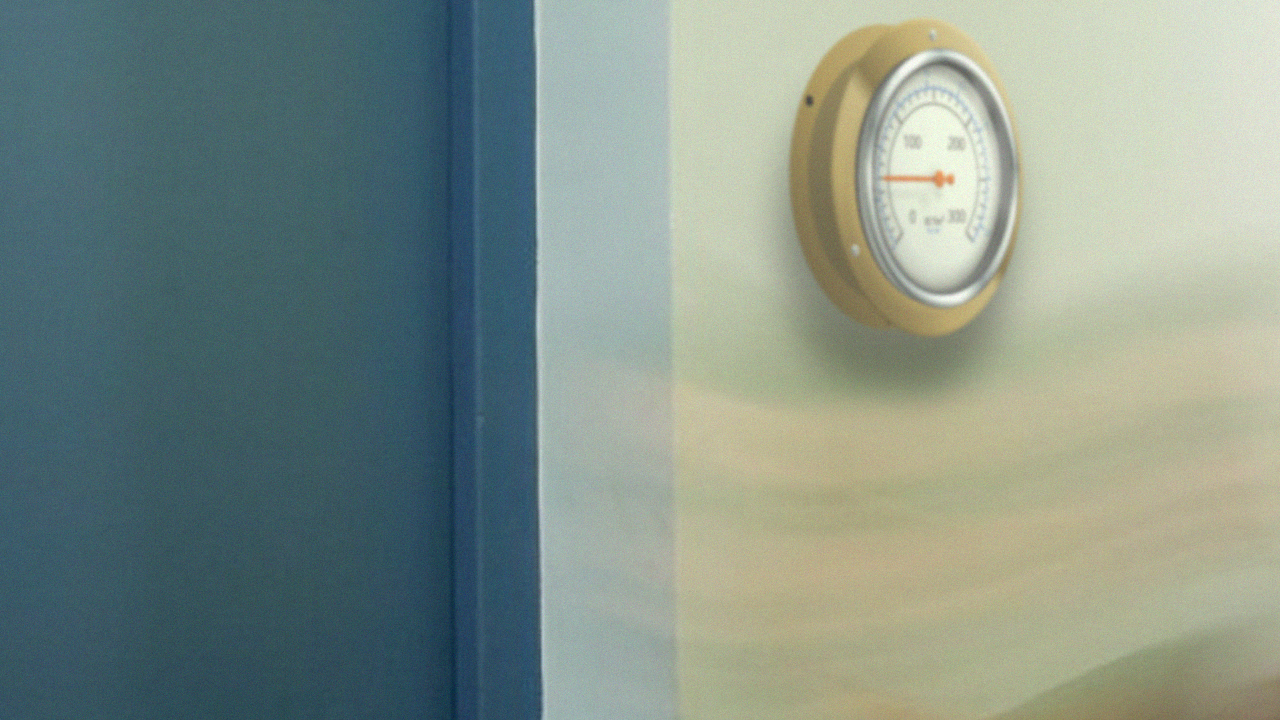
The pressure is 50 psi
